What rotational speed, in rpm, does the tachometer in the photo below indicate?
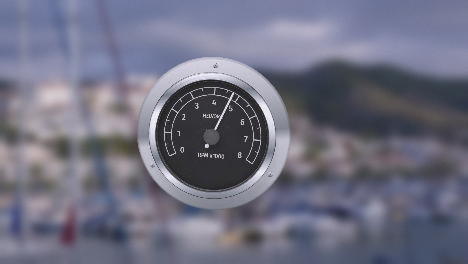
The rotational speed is 4750 rpm
